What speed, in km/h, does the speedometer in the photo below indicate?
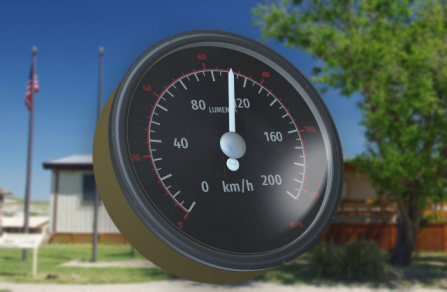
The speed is 110 km/h
